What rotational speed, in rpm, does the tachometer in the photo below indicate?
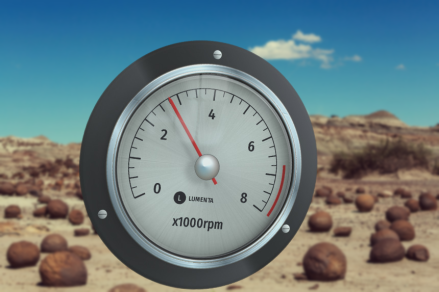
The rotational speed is 2750 rpm
